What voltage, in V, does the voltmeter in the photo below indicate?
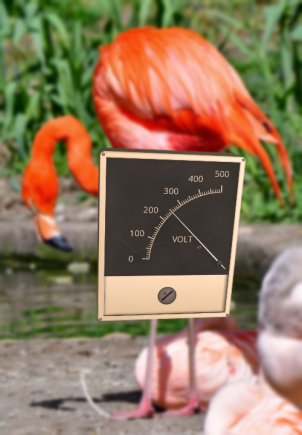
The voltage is 250 V
